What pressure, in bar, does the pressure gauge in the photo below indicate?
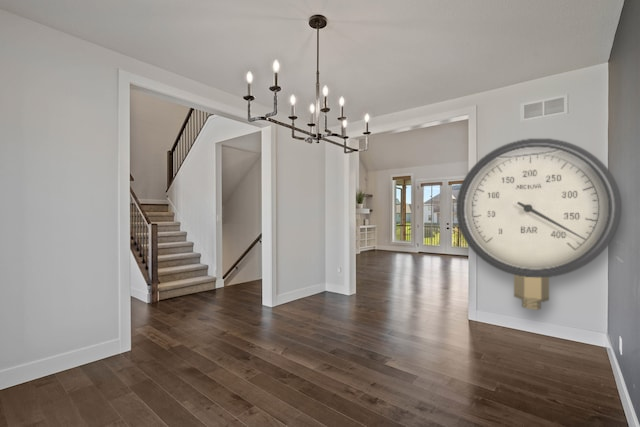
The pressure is 380 bar
